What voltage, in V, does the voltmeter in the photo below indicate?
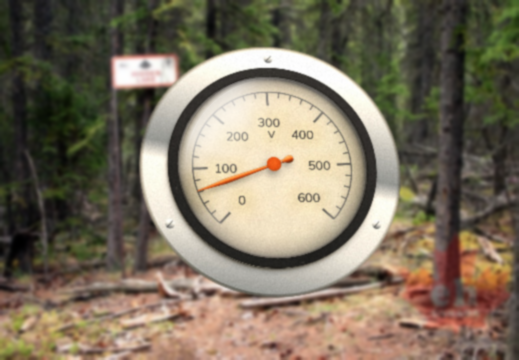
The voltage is 60 V
